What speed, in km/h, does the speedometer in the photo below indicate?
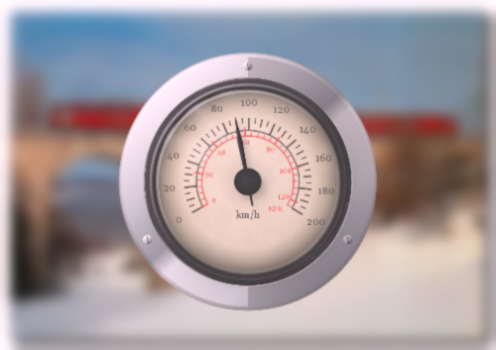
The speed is 90 km/h
